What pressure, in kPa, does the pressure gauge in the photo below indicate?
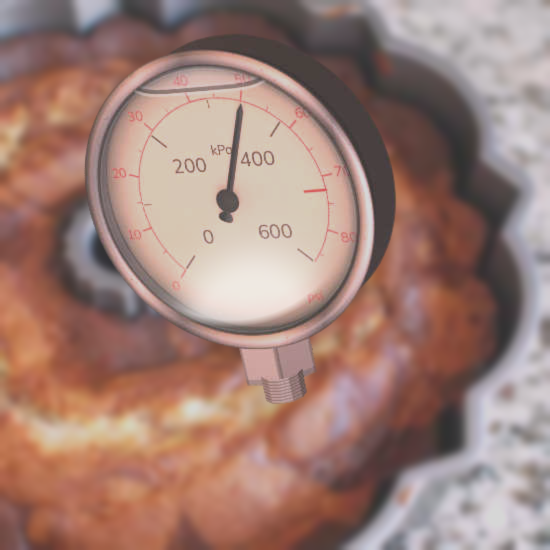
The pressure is 350 kPa
